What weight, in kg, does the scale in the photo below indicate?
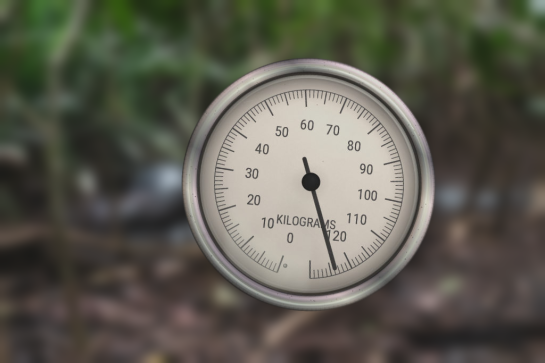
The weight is 124 kg
